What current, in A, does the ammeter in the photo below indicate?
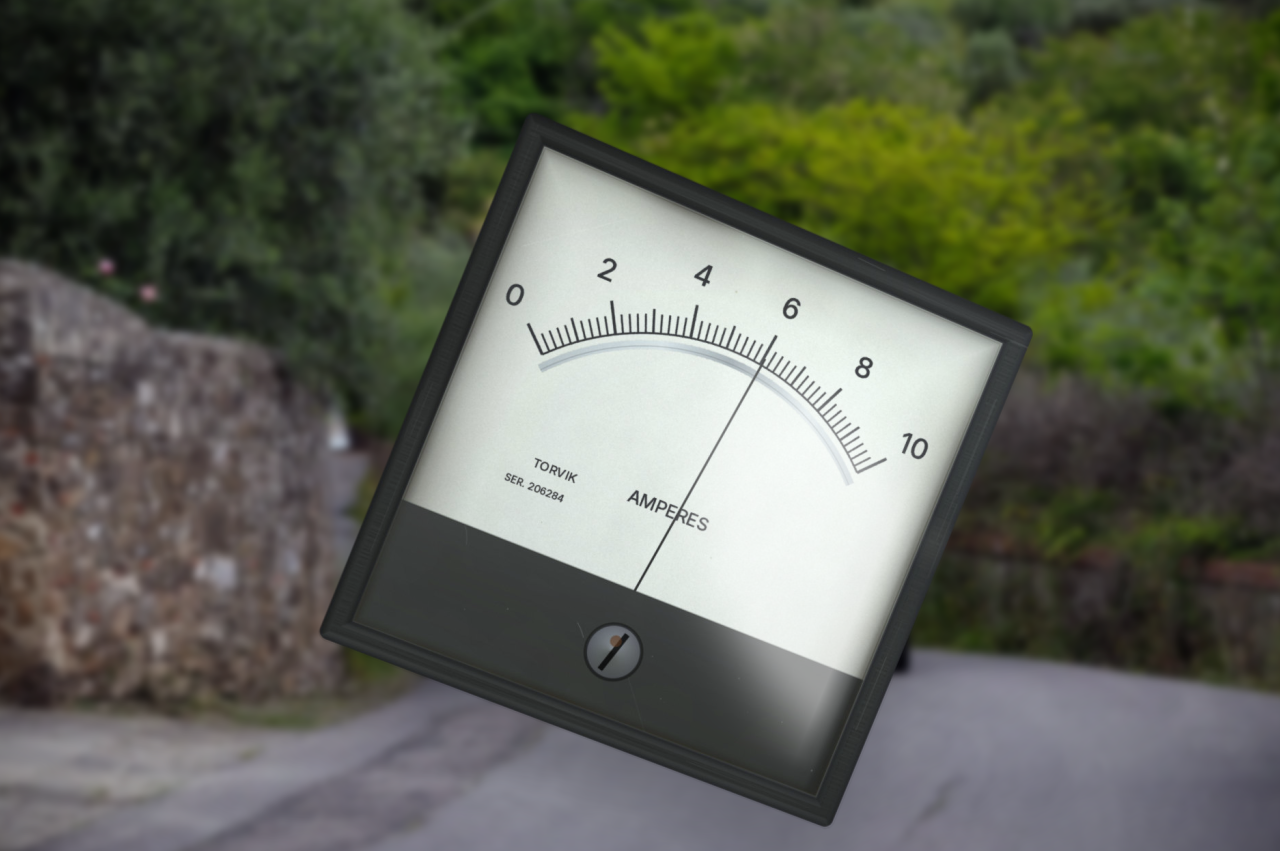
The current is 6 A
